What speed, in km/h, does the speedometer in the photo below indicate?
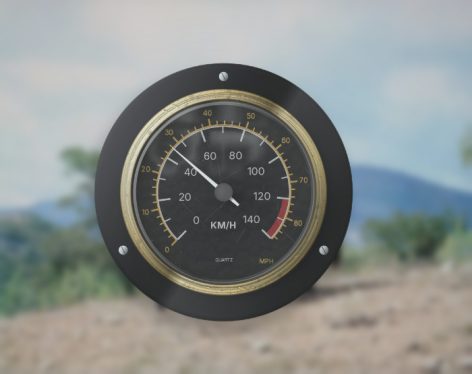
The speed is 45 km/h
